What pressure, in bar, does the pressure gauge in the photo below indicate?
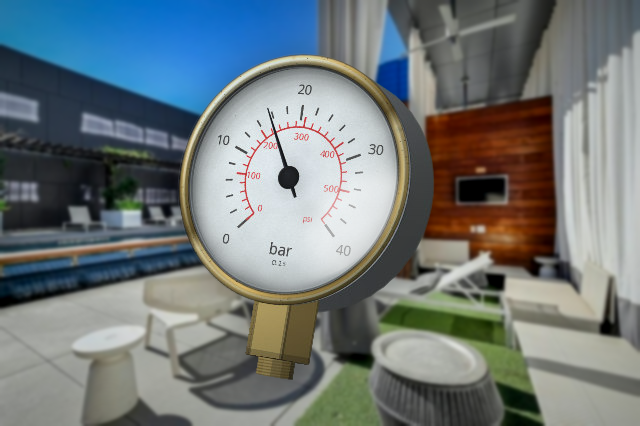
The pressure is 16 bar
